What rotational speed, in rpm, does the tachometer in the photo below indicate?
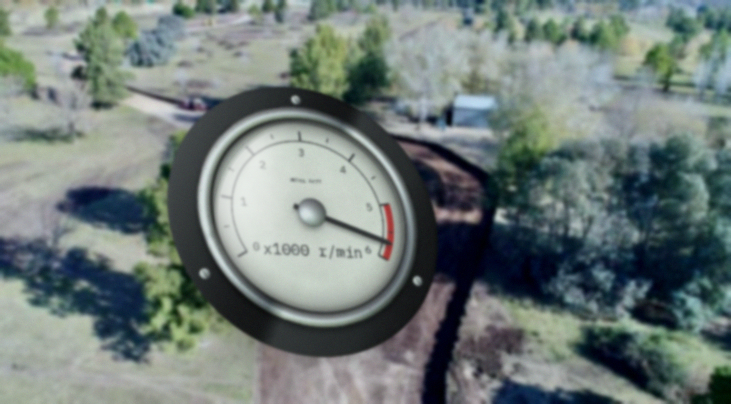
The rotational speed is 5750 rpm
